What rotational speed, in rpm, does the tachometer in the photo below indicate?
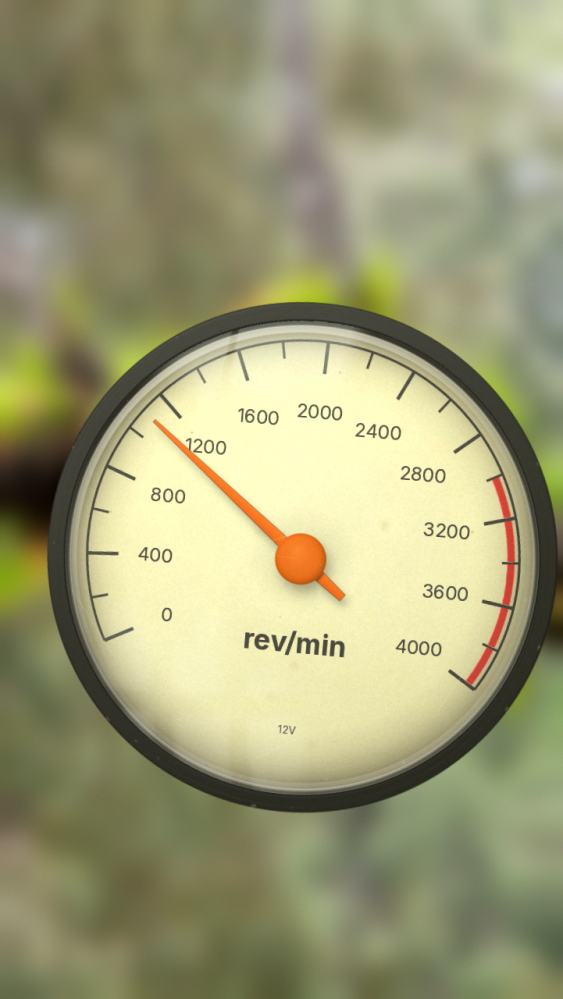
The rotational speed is 1100 rpm
